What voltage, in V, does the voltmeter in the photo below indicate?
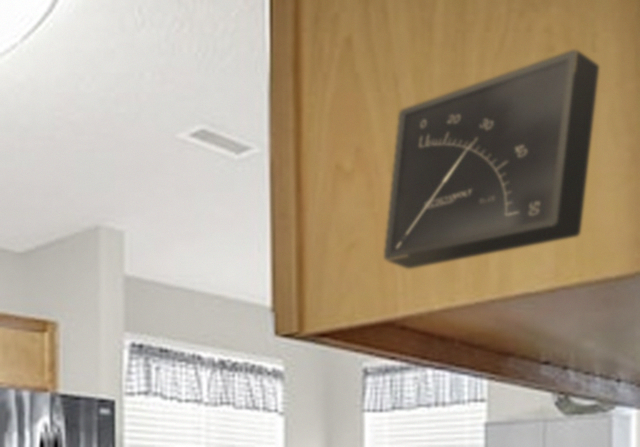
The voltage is 30 V
